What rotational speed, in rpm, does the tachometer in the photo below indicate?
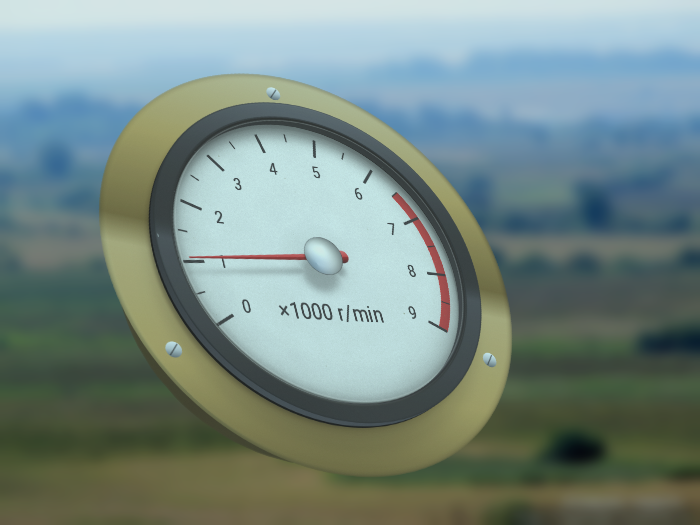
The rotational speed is 1000 rpm
